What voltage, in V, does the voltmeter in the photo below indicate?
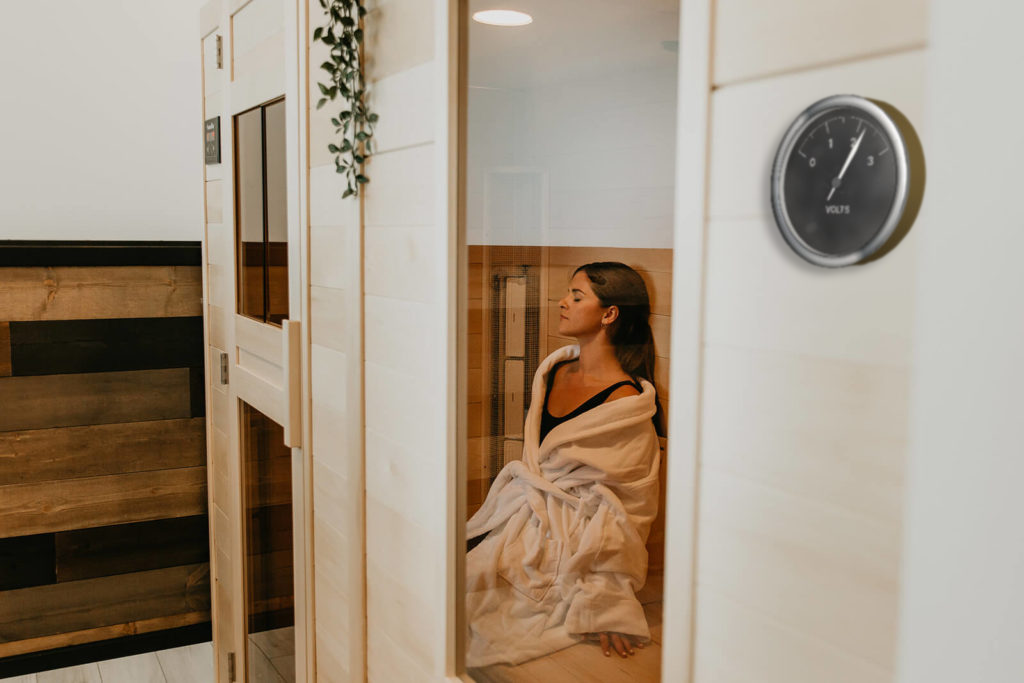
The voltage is 2.25 V
